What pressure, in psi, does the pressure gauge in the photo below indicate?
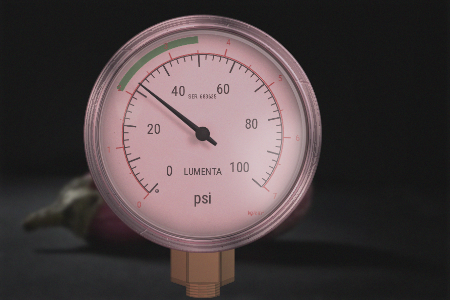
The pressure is 32 psi
